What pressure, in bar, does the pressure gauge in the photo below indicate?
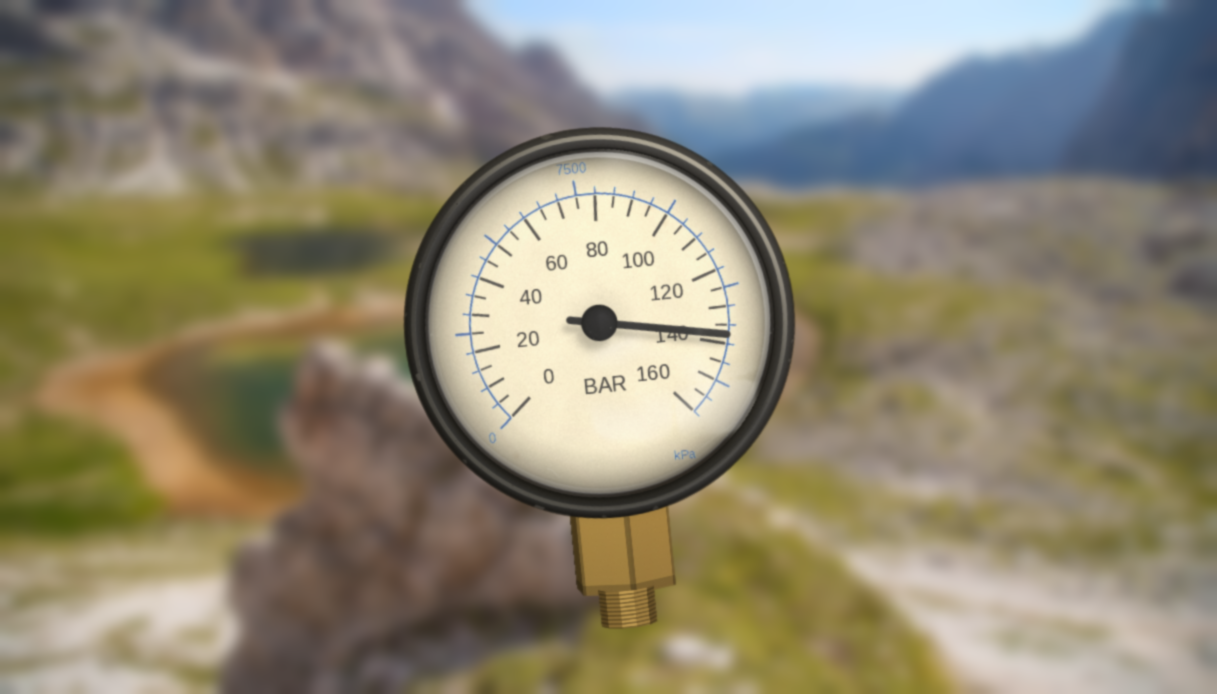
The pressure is 137.5 bar
